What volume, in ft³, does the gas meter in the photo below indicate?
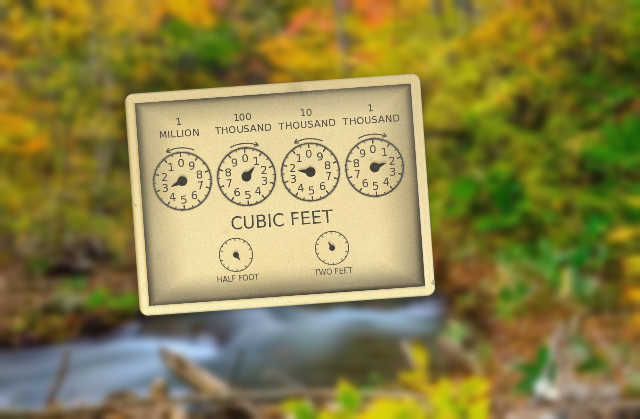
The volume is 312200 ft³
